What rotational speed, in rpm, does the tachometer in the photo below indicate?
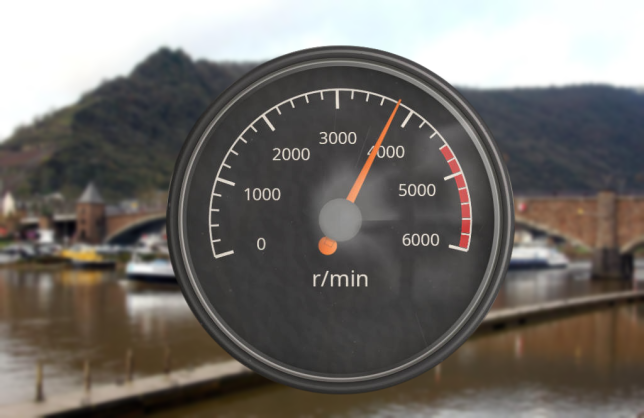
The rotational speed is 3800 rpm
